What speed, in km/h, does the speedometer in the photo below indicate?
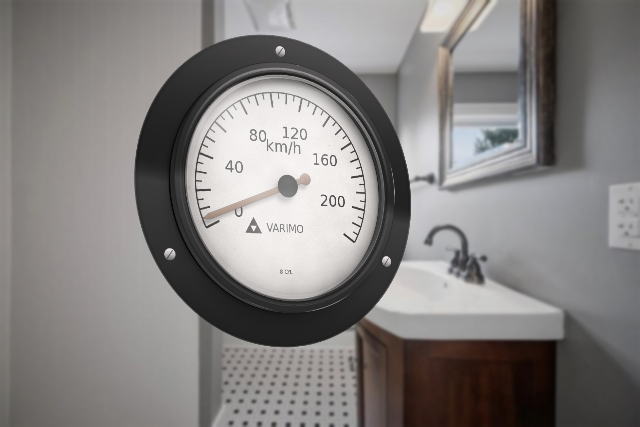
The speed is 5 km/h
